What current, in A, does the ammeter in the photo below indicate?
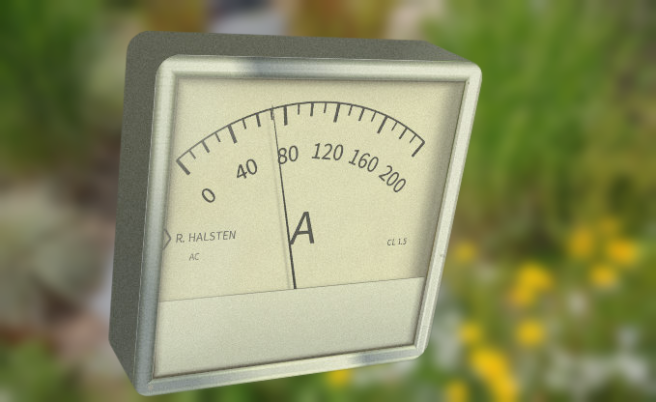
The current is 70 A
